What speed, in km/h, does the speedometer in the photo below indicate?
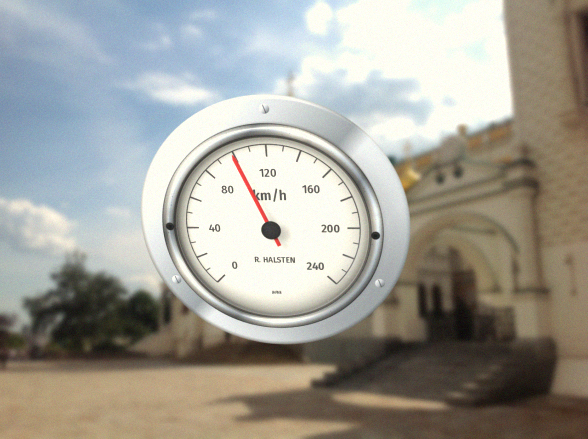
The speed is 100 km/h
